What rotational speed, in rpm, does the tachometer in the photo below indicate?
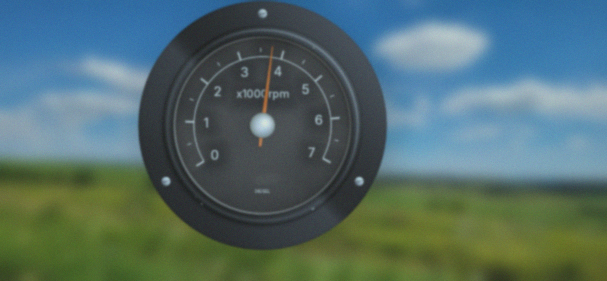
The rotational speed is 3750 rpm
